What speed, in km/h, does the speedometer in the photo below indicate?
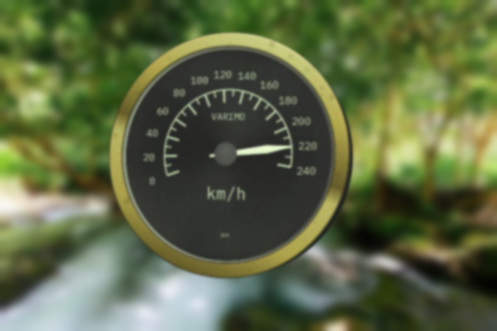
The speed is 220 km/h
